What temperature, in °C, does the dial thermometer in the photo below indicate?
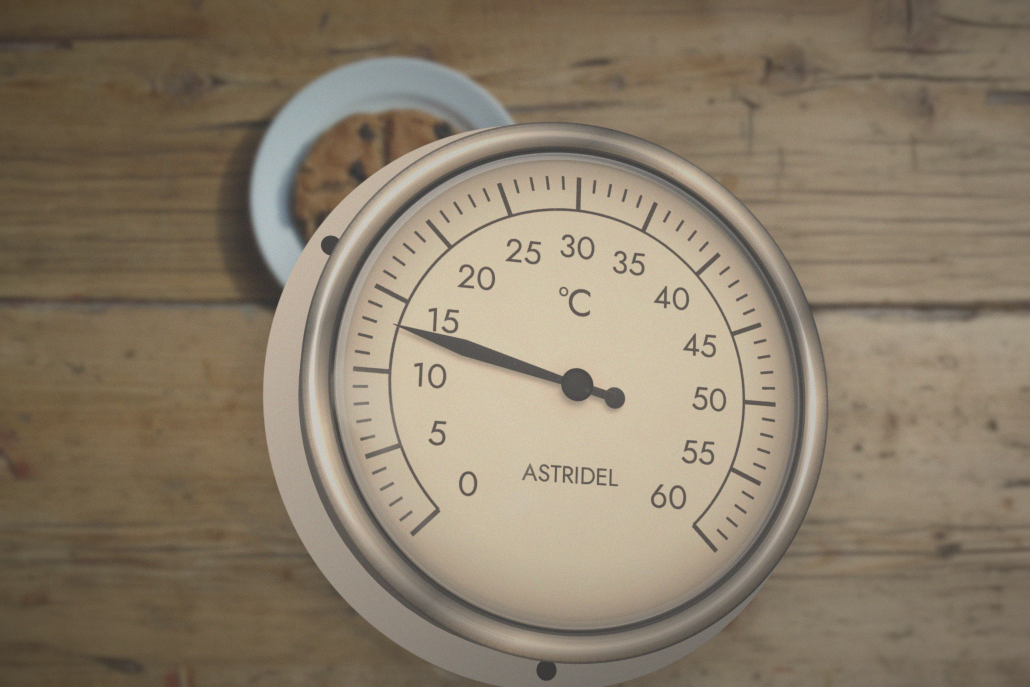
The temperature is 13 °C
